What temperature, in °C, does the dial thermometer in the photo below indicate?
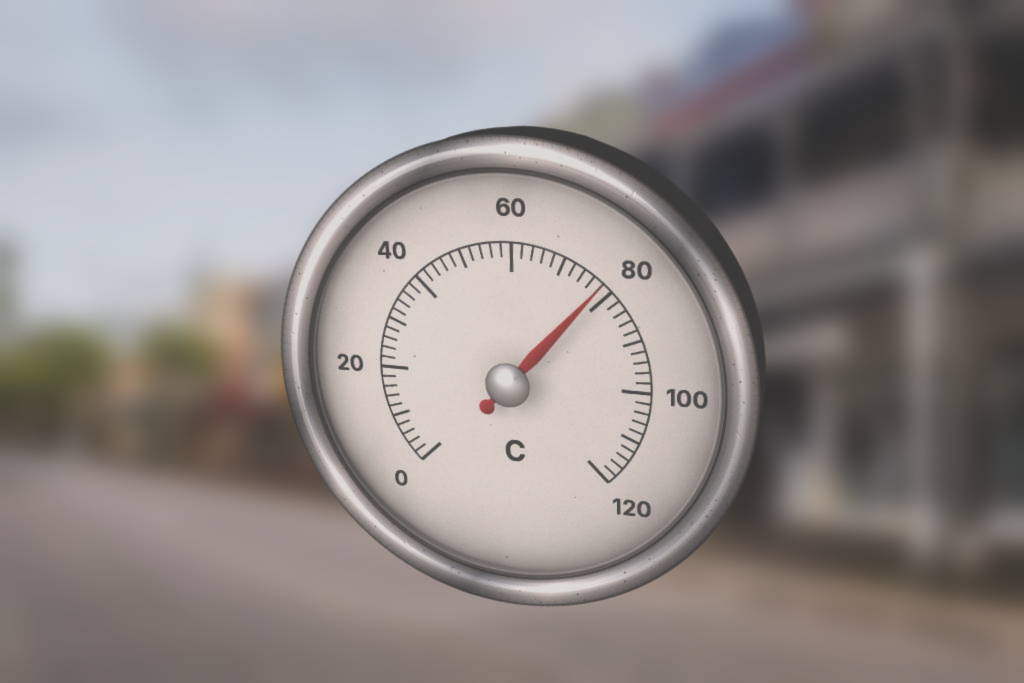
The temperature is 78 °C
